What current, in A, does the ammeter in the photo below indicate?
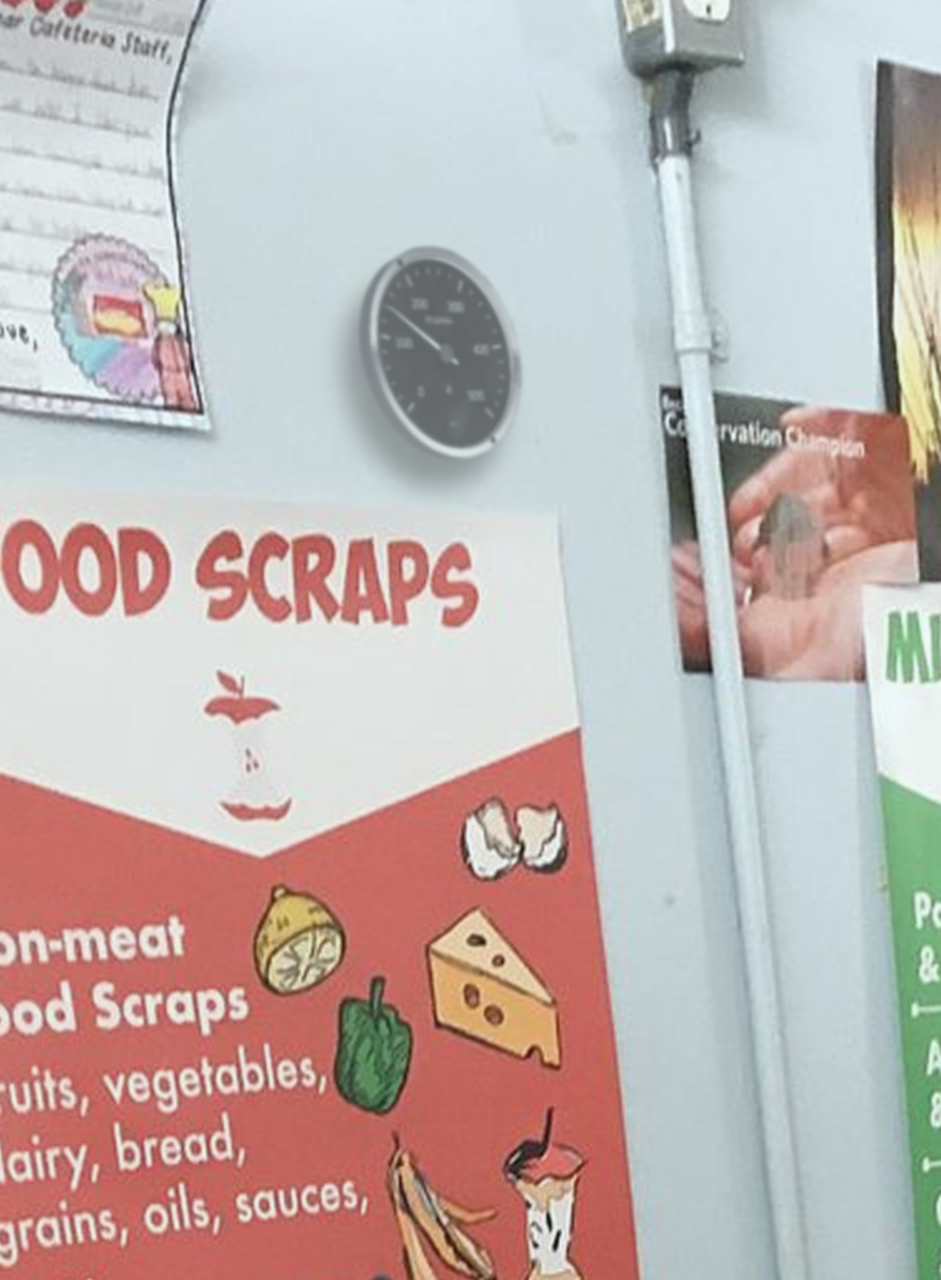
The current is 140 A
